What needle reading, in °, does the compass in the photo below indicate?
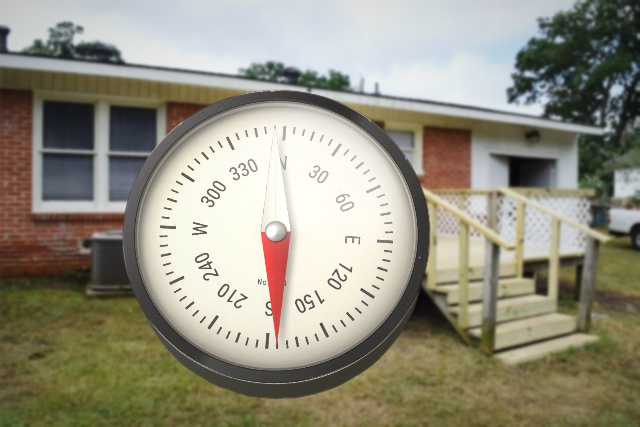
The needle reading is 175 °
